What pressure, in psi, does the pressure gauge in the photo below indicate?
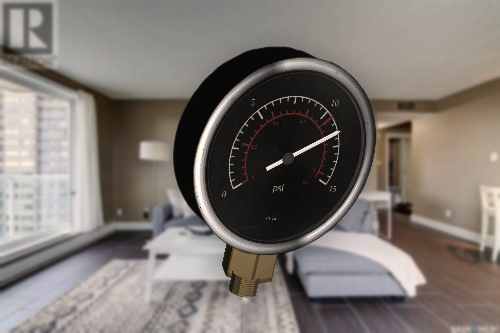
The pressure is 11.5 psi
